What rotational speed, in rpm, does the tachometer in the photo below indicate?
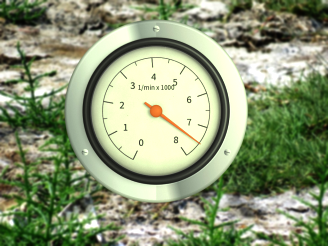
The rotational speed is 7500 rpm
